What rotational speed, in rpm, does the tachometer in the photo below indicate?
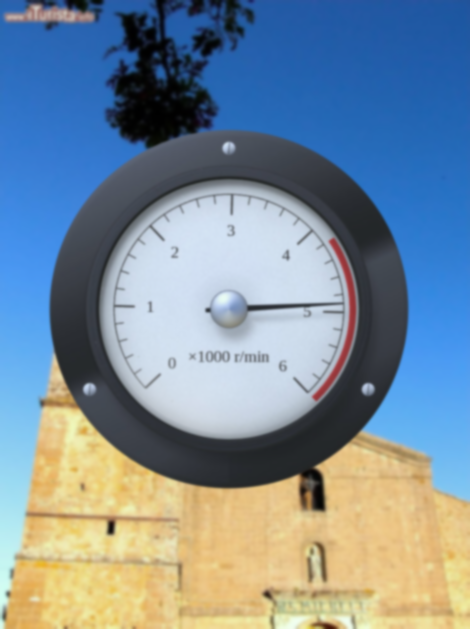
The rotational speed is 4900 rpm
